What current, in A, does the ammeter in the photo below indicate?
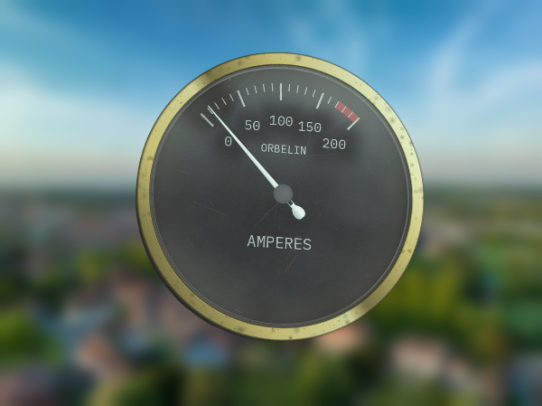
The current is 10 A
